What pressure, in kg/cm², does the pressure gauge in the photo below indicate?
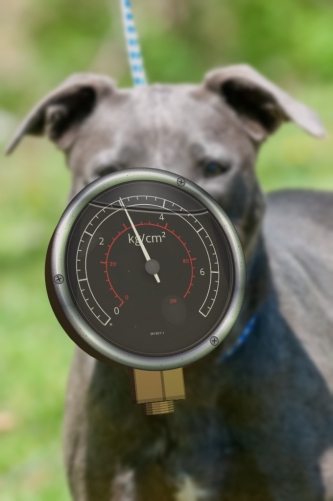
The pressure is 3 kg/cm²
